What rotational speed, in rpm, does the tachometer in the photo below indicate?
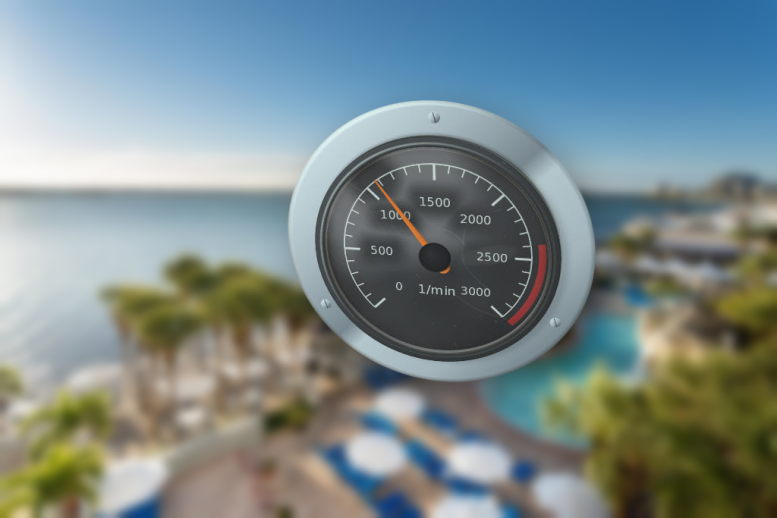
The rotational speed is 1100 rpm
